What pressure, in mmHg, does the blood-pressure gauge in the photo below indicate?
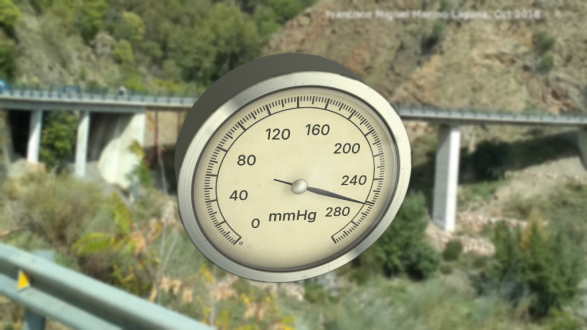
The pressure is 260 mmHg
